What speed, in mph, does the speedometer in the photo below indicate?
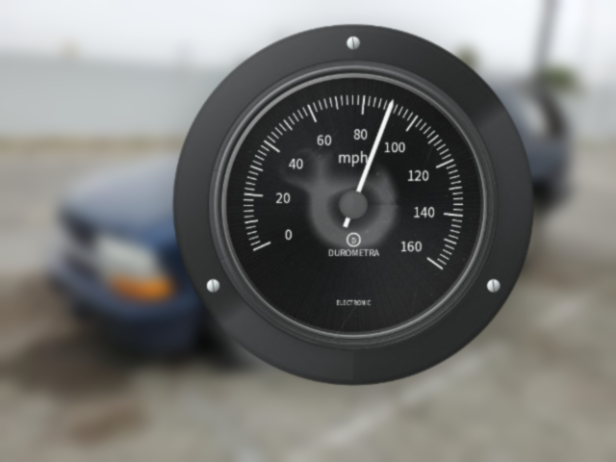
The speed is 90 mph
